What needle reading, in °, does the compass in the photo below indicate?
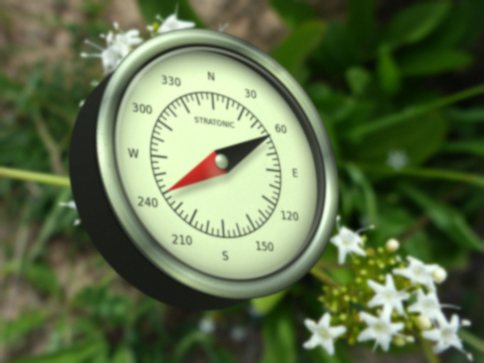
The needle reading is 240 °
